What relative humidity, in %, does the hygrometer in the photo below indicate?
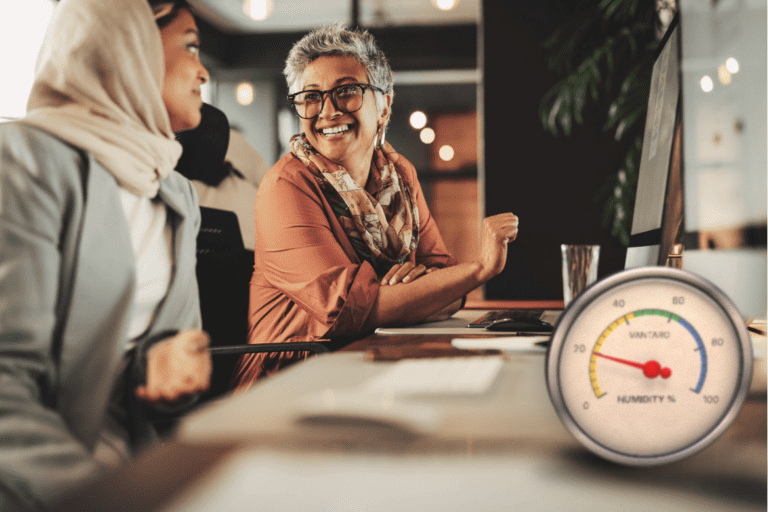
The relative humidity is 20 %
